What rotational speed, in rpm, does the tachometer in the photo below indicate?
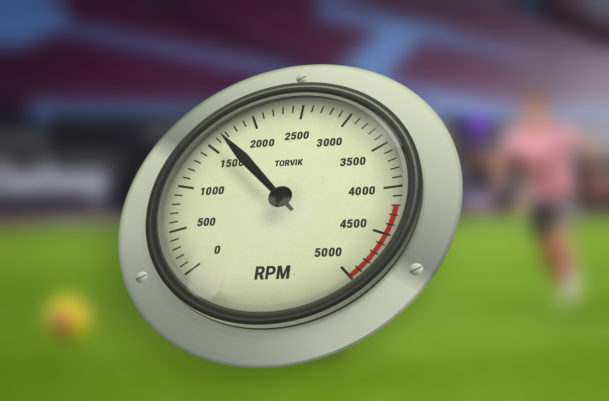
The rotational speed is 1650 rpm
